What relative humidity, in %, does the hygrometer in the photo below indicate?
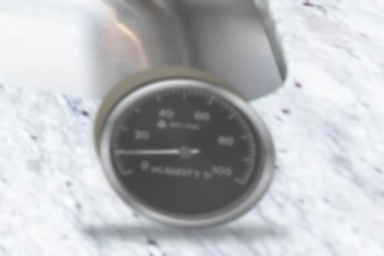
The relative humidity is 10 %
